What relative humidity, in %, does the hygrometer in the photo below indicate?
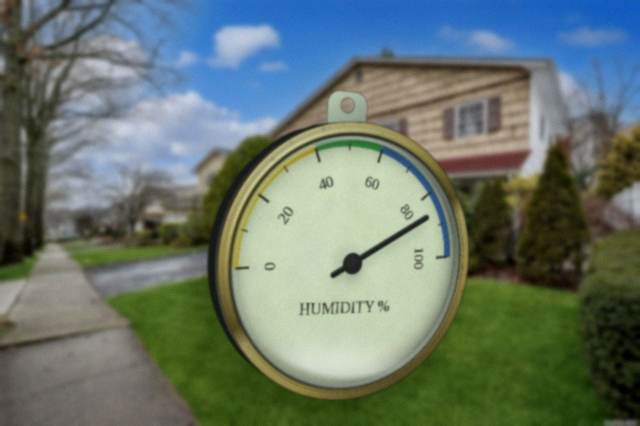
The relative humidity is 85 %
